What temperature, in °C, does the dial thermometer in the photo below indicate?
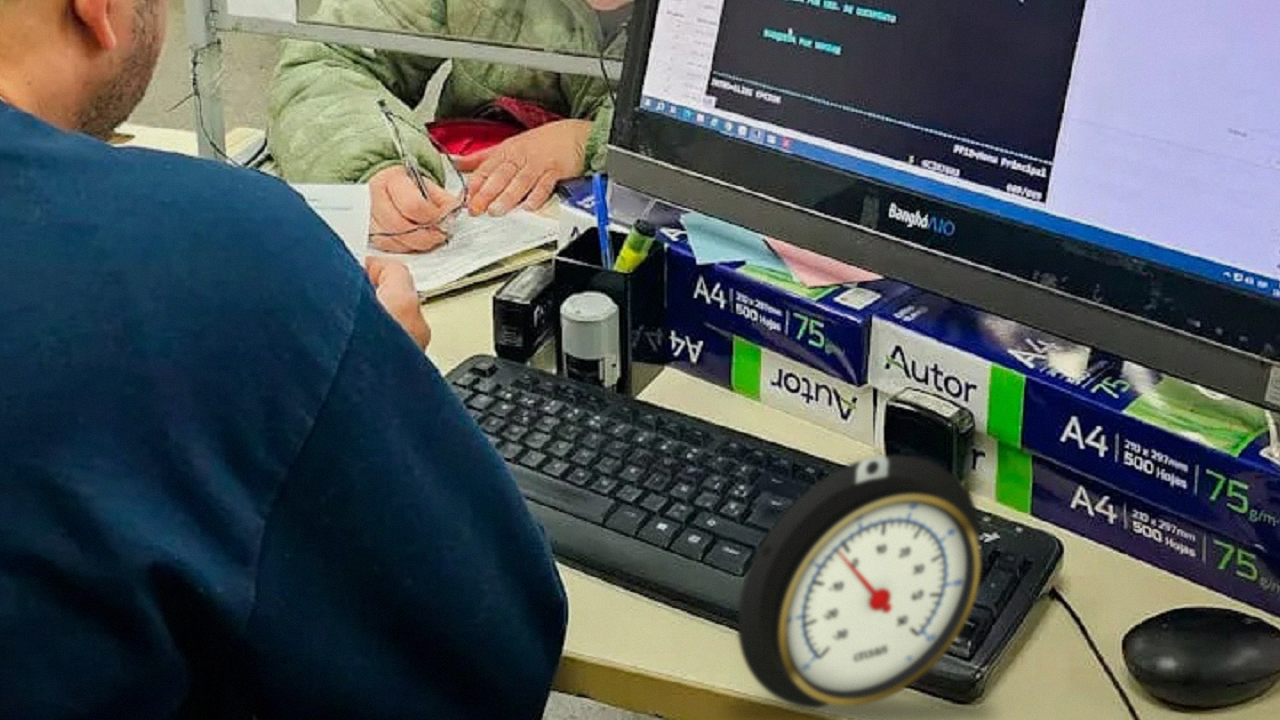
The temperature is -2 °C
